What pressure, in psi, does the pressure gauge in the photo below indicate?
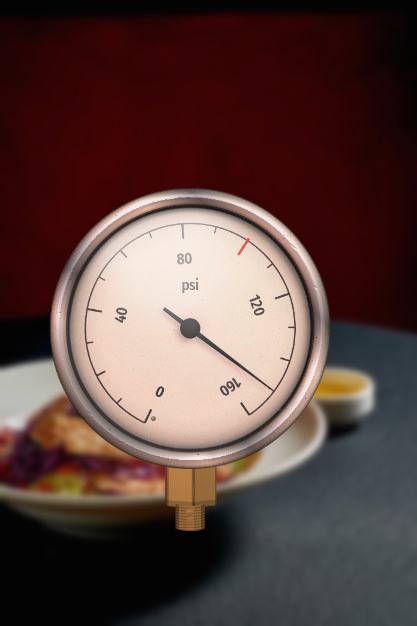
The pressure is 150 psi
